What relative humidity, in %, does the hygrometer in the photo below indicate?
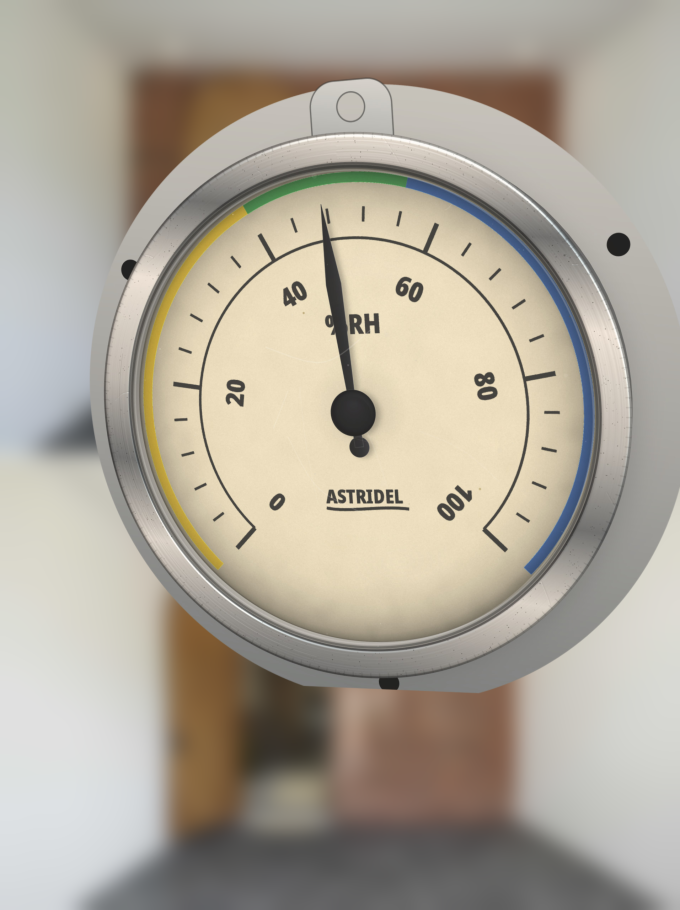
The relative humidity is 48 %
